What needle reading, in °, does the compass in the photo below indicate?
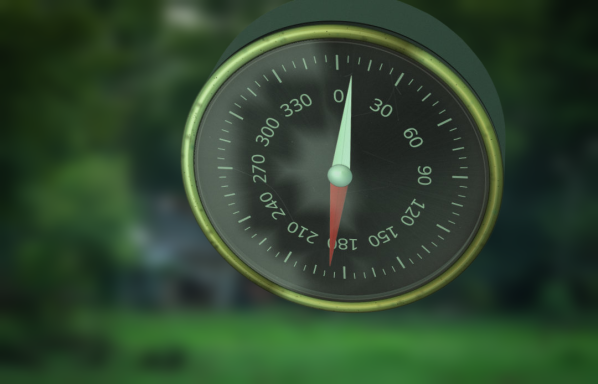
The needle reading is 187.5 °
